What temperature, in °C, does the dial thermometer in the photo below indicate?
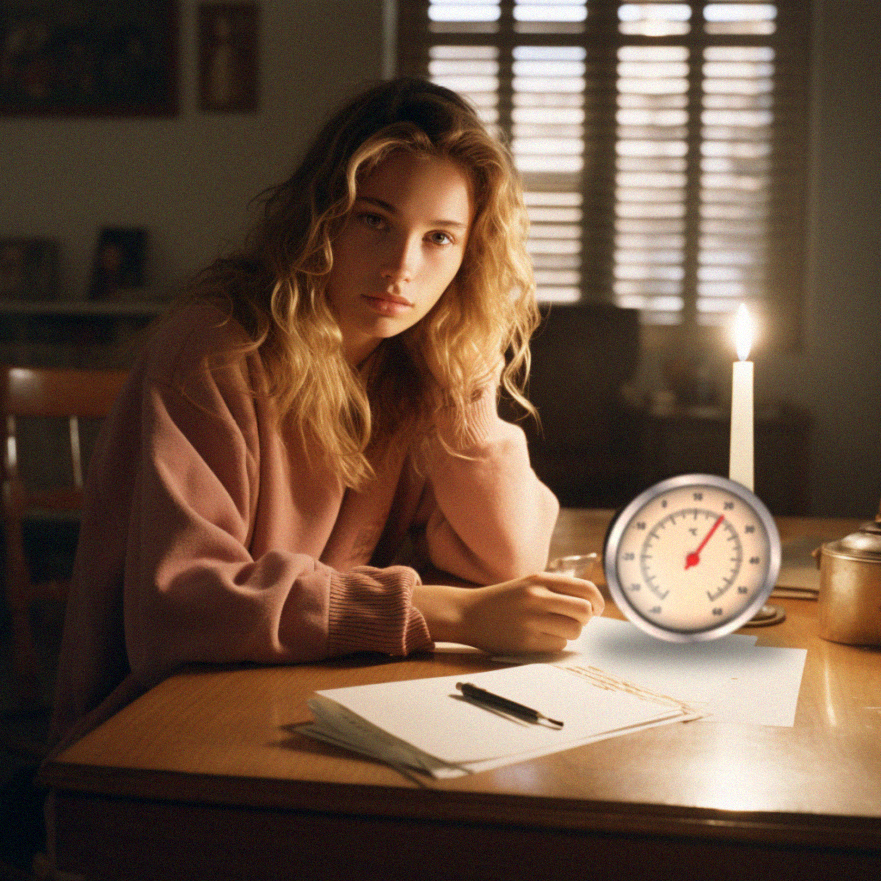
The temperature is 20 °C
